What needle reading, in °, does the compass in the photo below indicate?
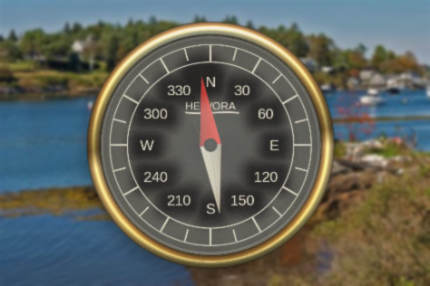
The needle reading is 352.5 °
